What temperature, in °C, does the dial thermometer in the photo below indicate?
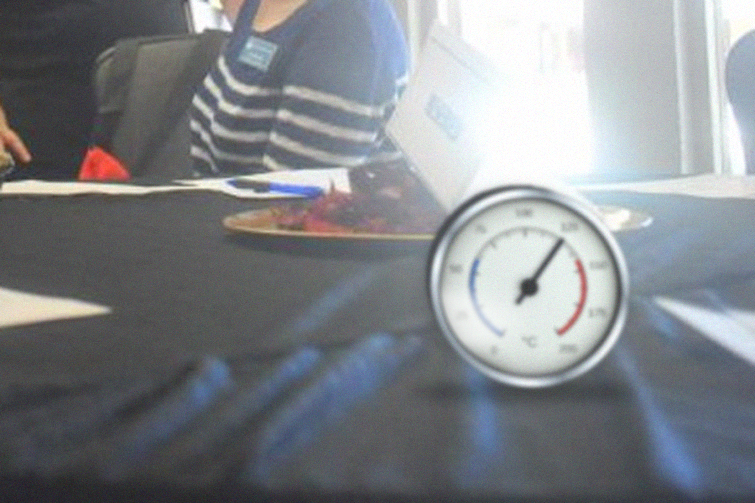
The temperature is 125 °C
